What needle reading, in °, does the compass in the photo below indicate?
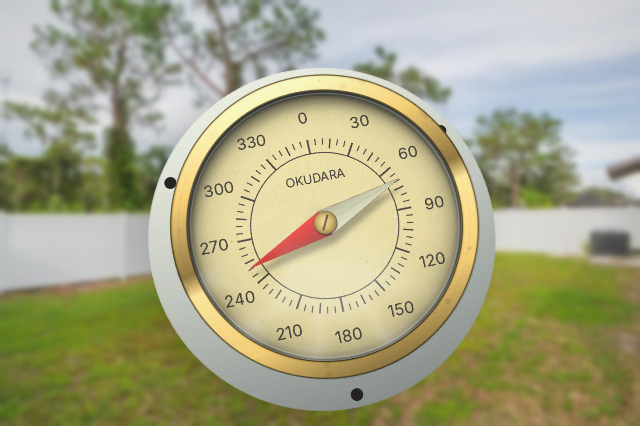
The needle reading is 250 °
